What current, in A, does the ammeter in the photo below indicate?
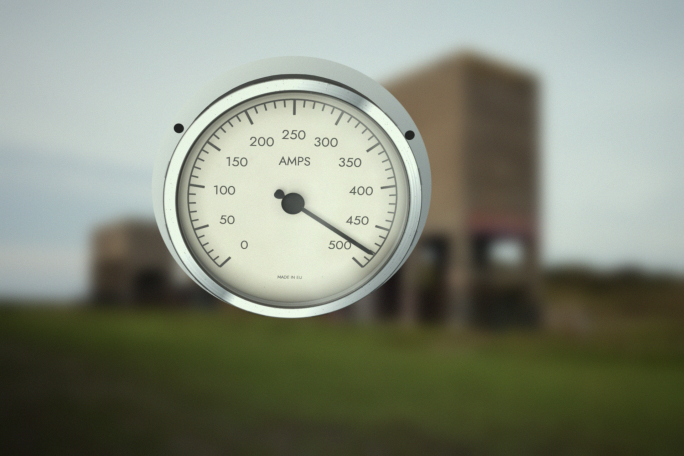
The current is 480 A
